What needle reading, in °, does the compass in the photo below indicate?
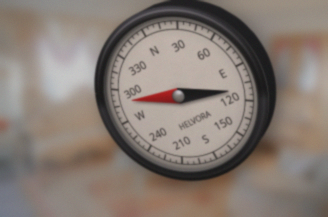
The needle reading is 290 °
